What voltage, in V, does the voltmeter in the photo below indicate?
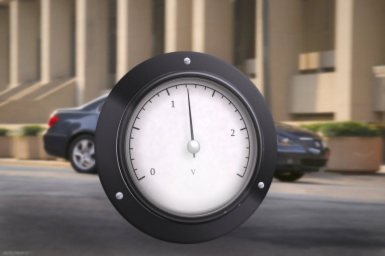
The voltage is 1.2 V
